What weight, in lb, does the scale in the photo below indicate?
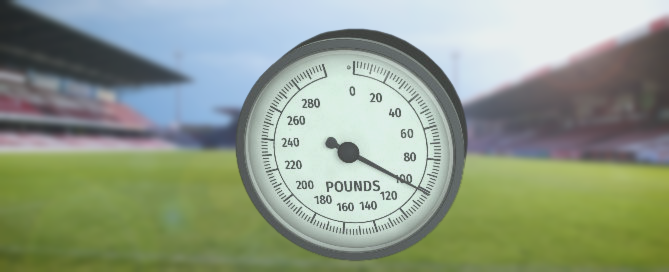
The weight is 100 lb
